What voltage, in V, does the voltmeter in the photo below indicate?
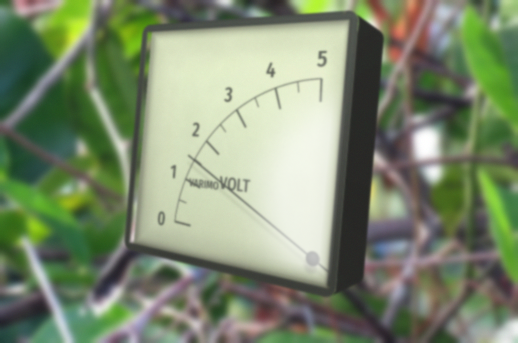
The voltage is 1.5 V
